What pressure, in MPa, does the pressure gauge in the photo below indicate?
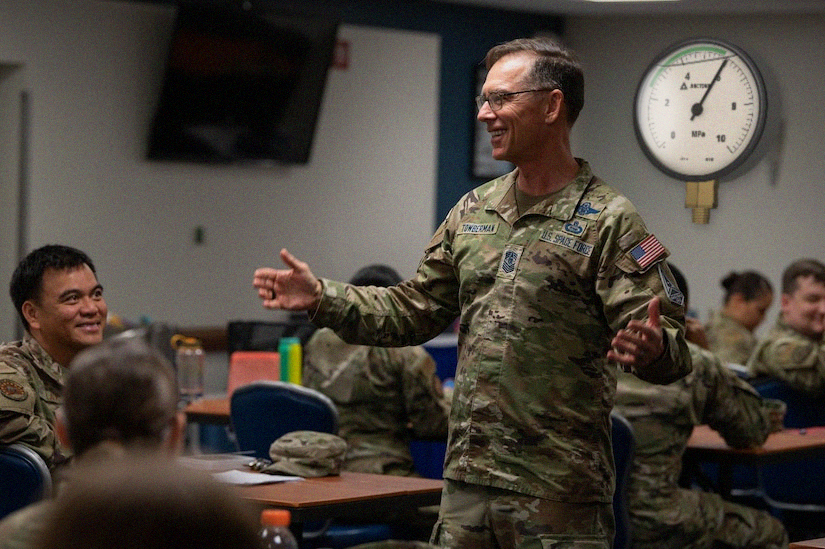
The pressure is 6 MPa
